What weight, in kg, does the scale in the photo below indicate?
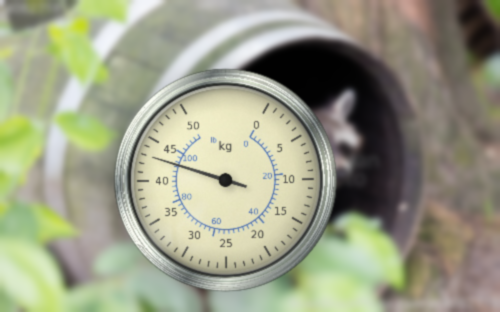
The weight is 43 kg
